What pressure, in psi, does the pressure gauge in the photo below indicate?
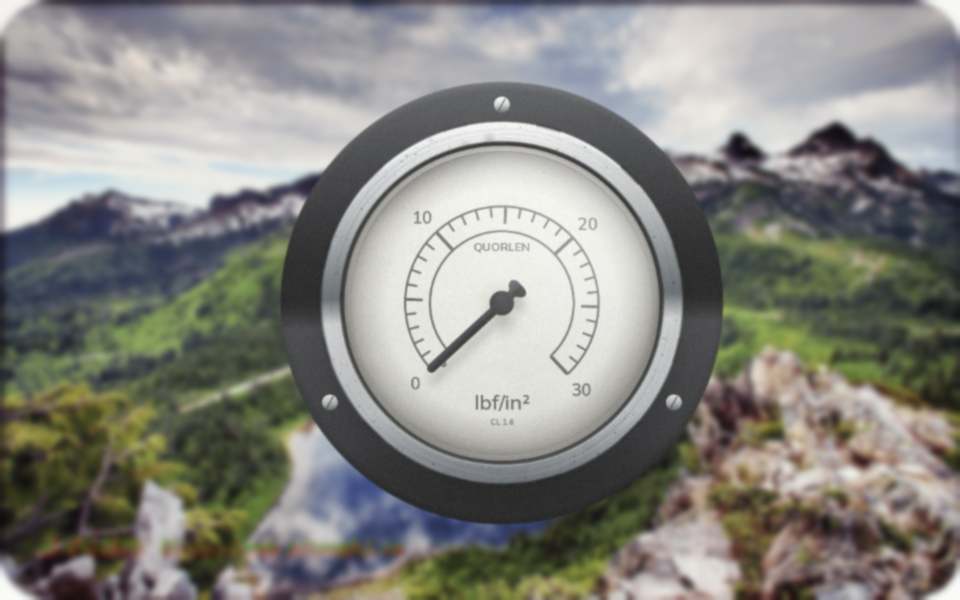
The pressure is 0 psi
